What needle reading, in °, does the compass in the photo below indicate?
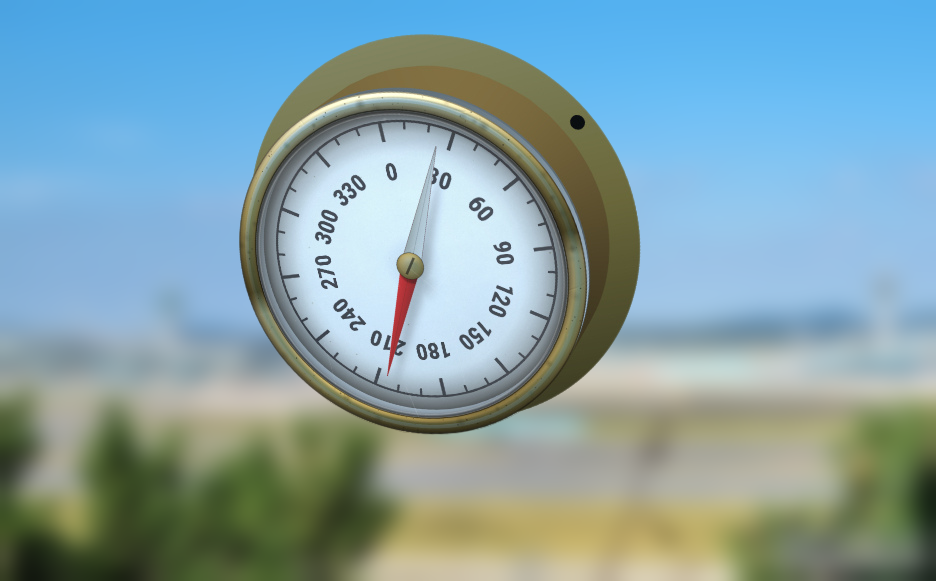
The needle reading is 205 °
